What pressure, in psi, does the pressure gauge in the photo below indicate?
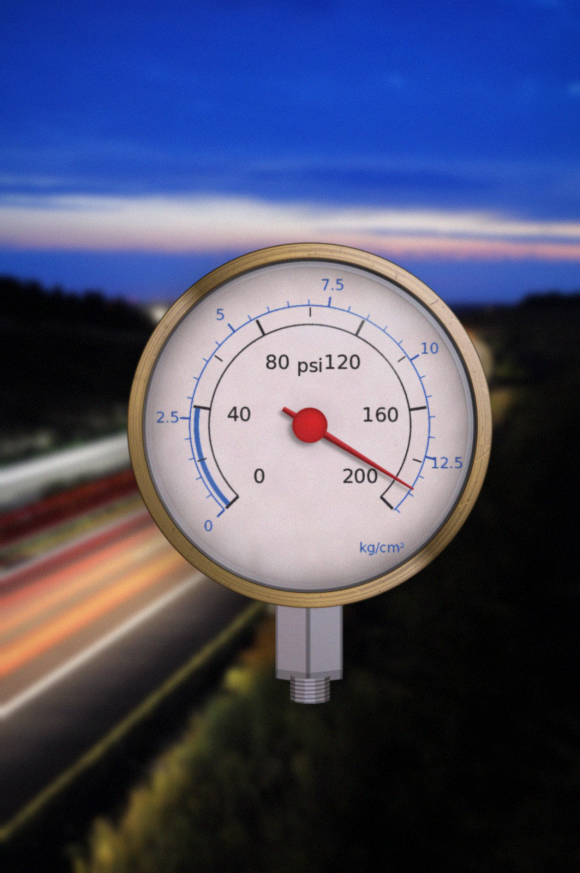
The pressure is 190 psi
